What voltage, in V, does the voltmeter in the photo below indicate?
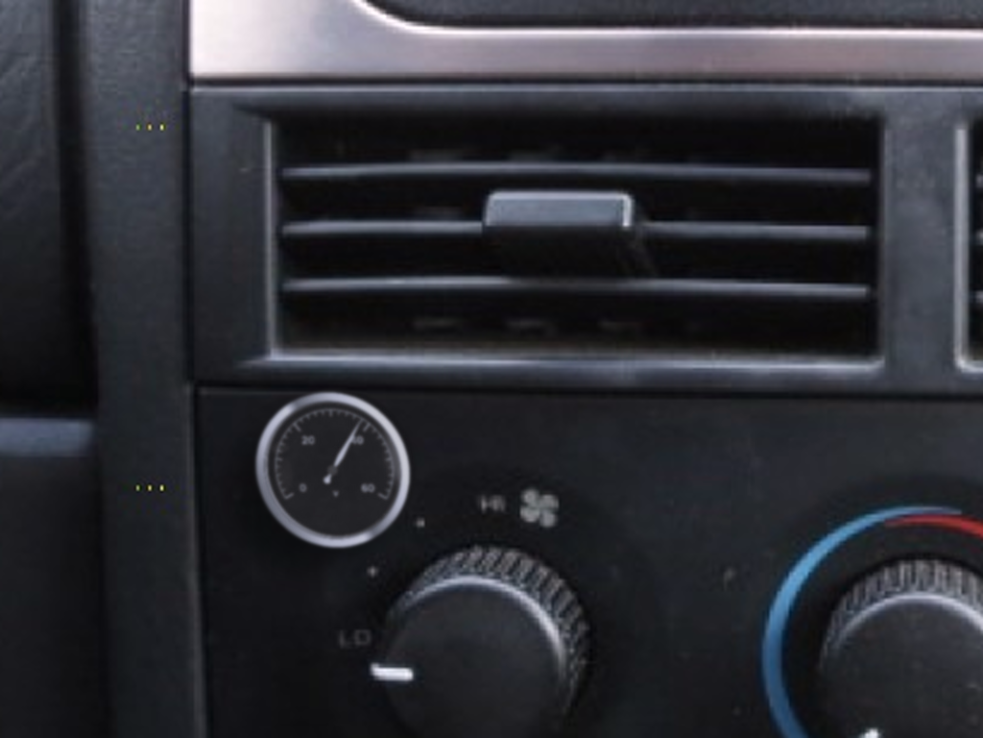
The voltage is 38 V
